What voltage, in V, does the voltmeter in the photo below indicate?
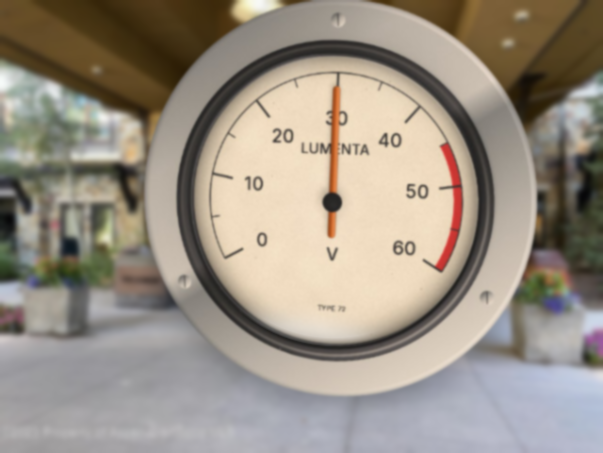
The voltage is 30 V
